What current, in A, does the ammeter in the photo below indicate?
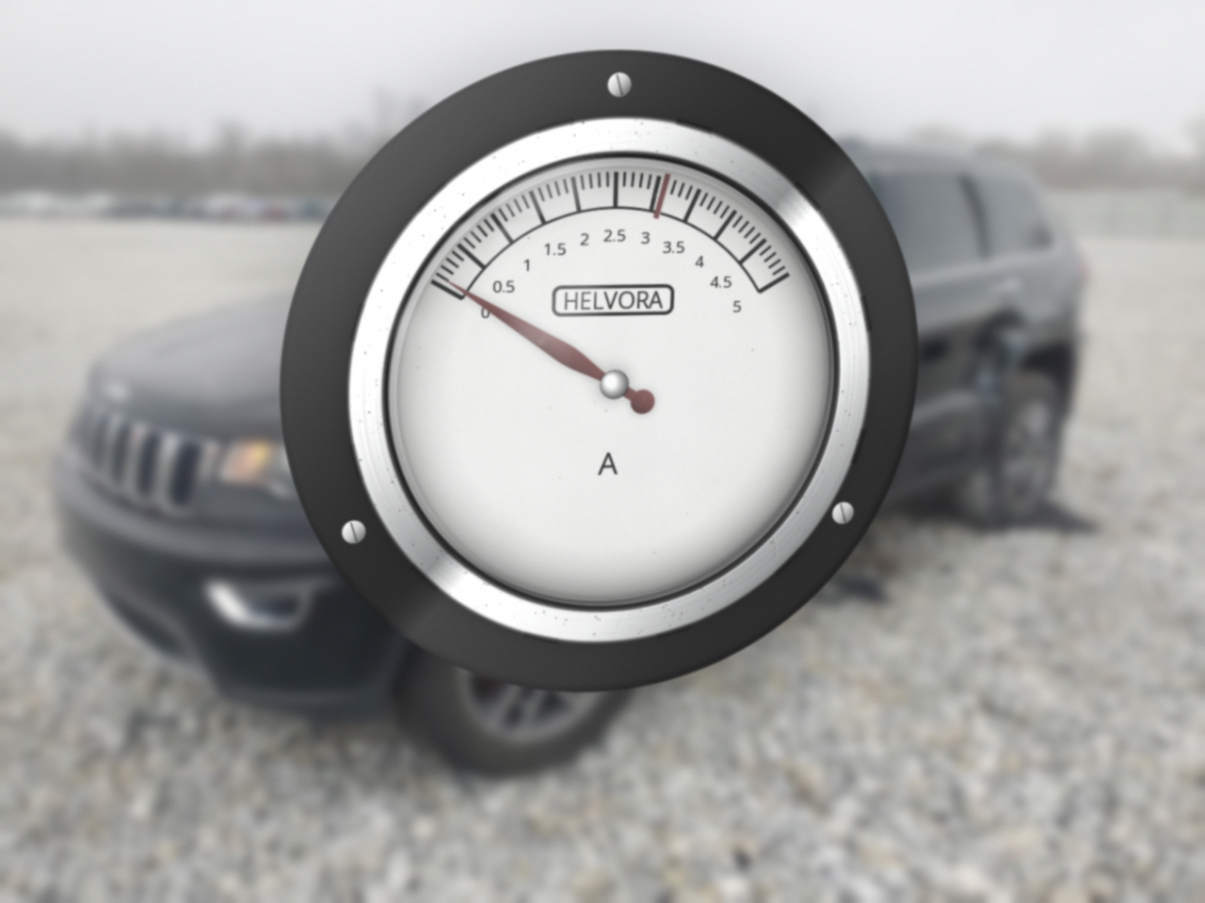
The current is 0.1 A
